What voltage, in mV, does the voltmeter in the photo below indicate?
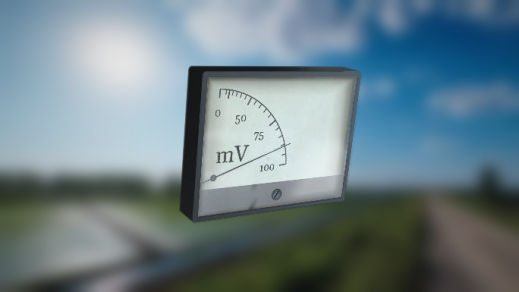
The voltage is 90 mV
